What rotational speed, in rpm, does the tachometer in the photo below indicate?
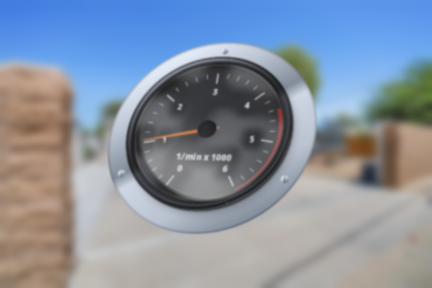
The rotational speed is 1000 rpm
